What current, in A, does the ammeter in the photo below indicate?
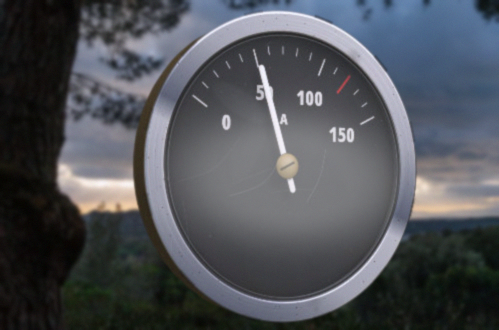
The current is 50 A
